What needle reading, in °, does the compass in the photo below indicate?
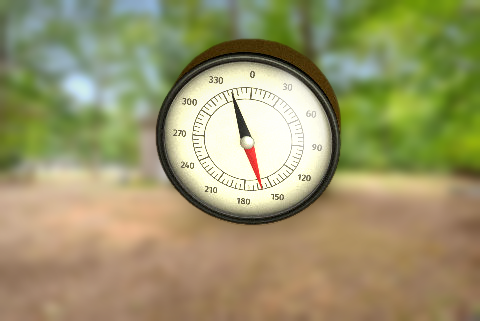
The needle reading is 160 °
